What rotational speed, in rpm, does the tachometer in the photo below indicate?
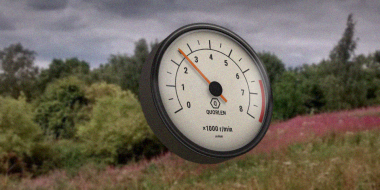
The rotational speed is 2500 rpm
